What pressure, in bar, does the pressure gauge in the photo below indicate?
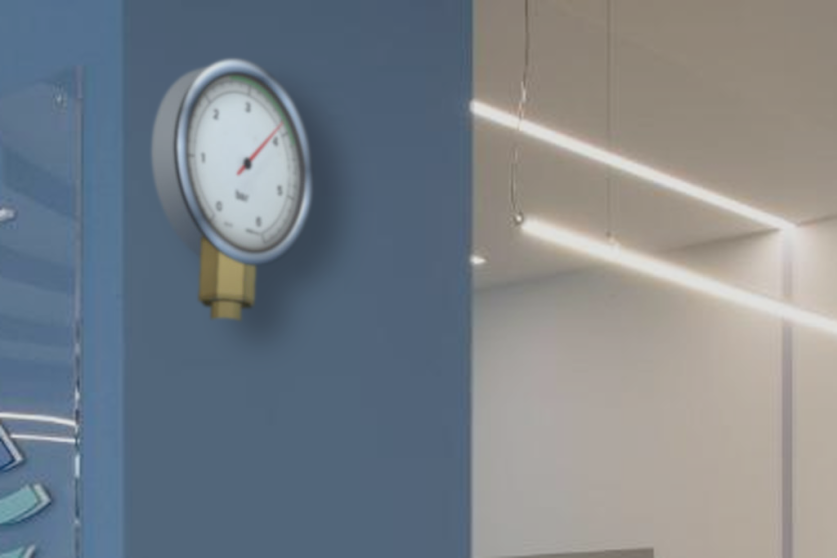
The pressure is 3.8 bar
